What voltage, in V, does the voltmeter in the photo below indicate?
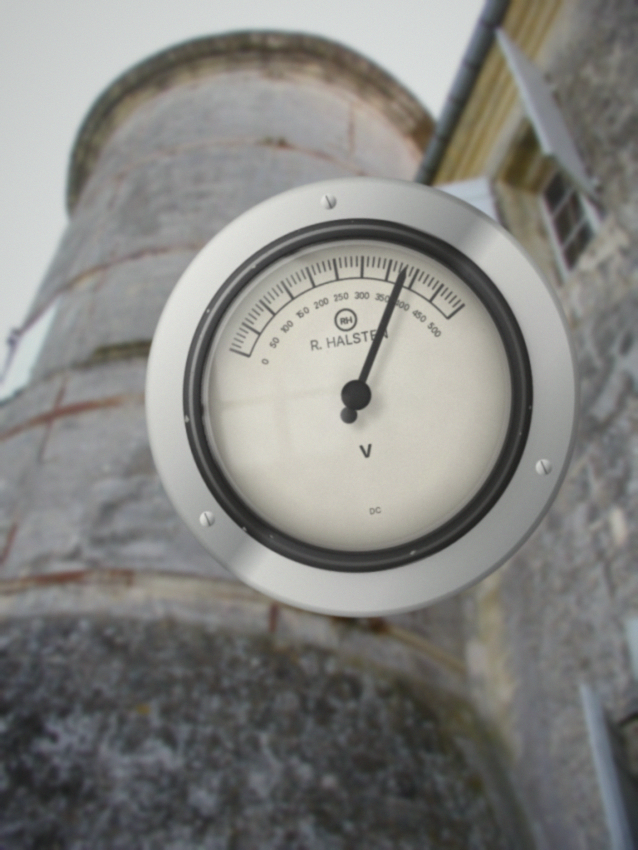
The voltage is 380 V
